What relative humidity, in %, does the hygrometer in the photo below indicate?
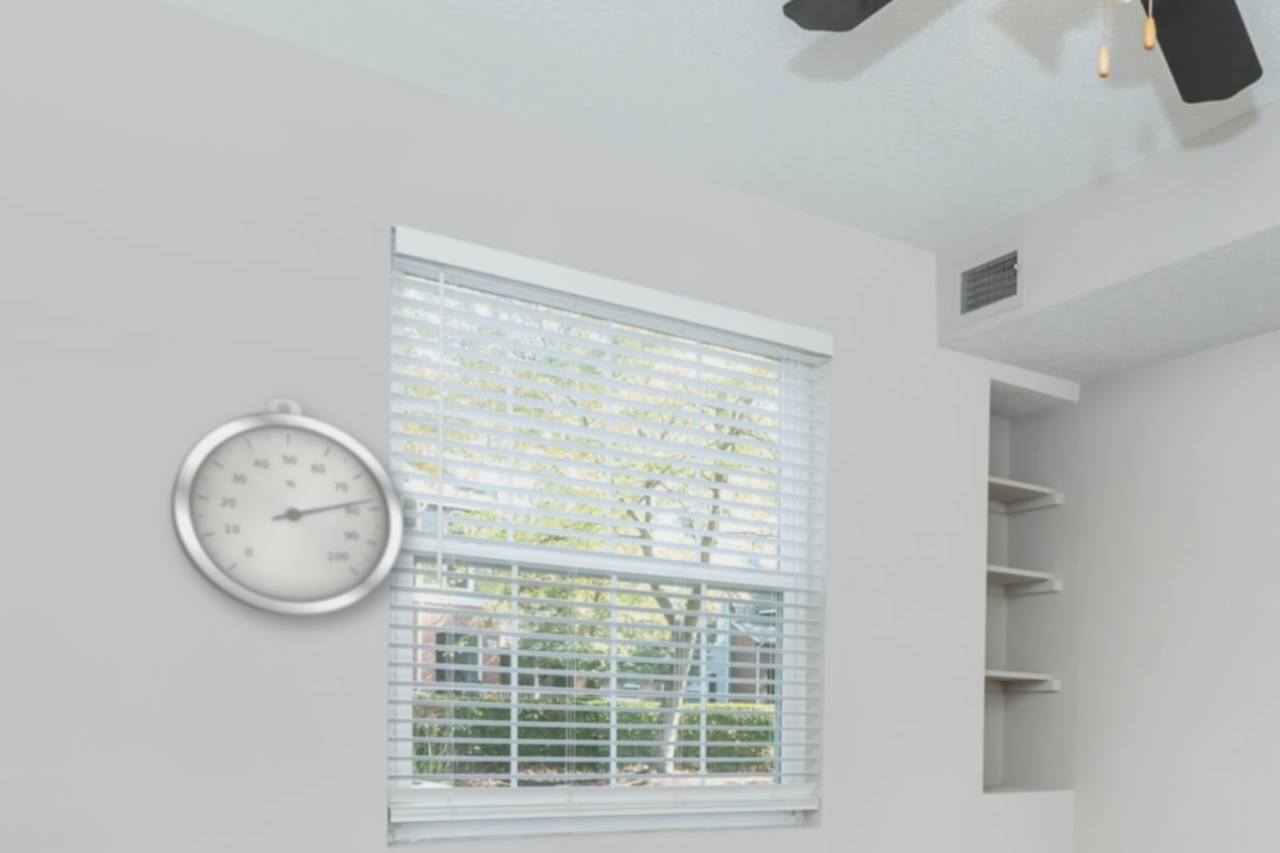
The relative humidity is 77.5 %
